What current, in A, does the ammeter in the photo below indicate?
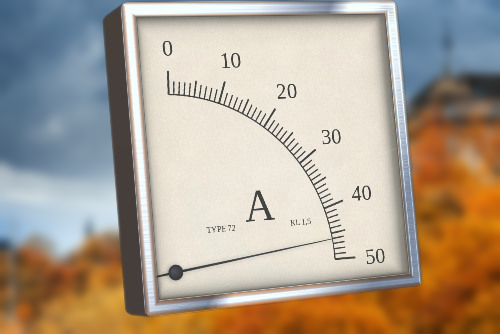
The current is 46 A
